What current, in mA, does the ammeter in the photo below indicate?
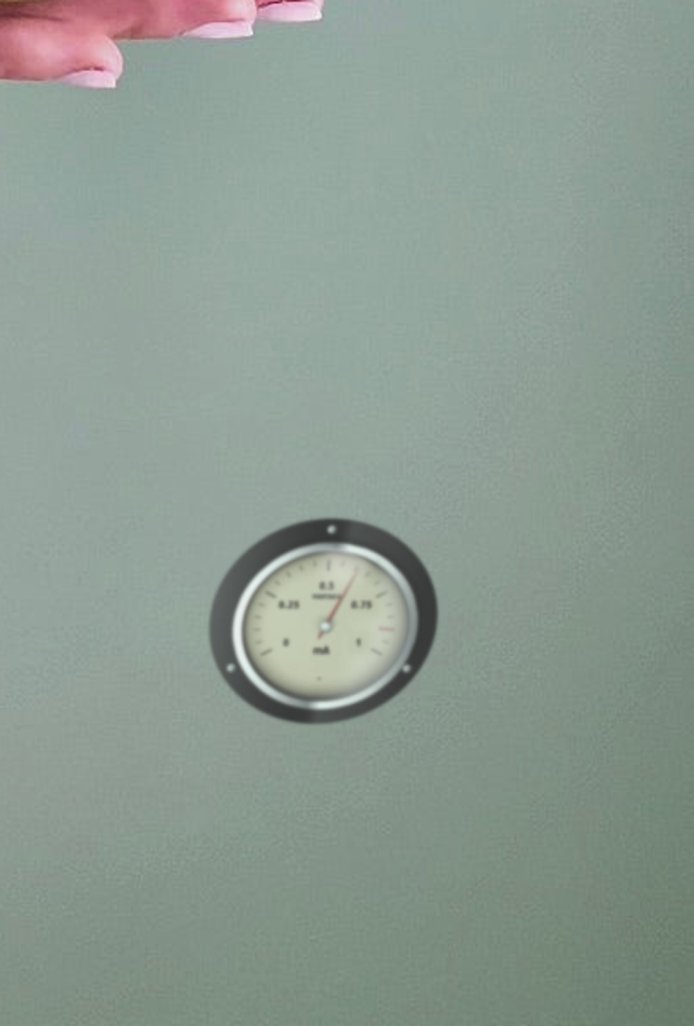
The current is 0.6 mA
